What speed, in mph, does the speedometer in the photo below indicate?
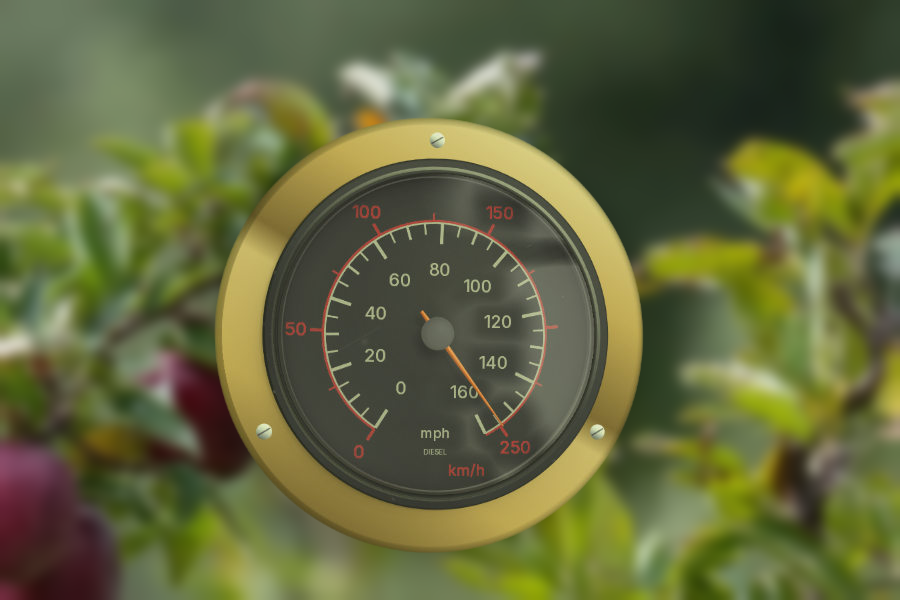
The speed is 155 mph
